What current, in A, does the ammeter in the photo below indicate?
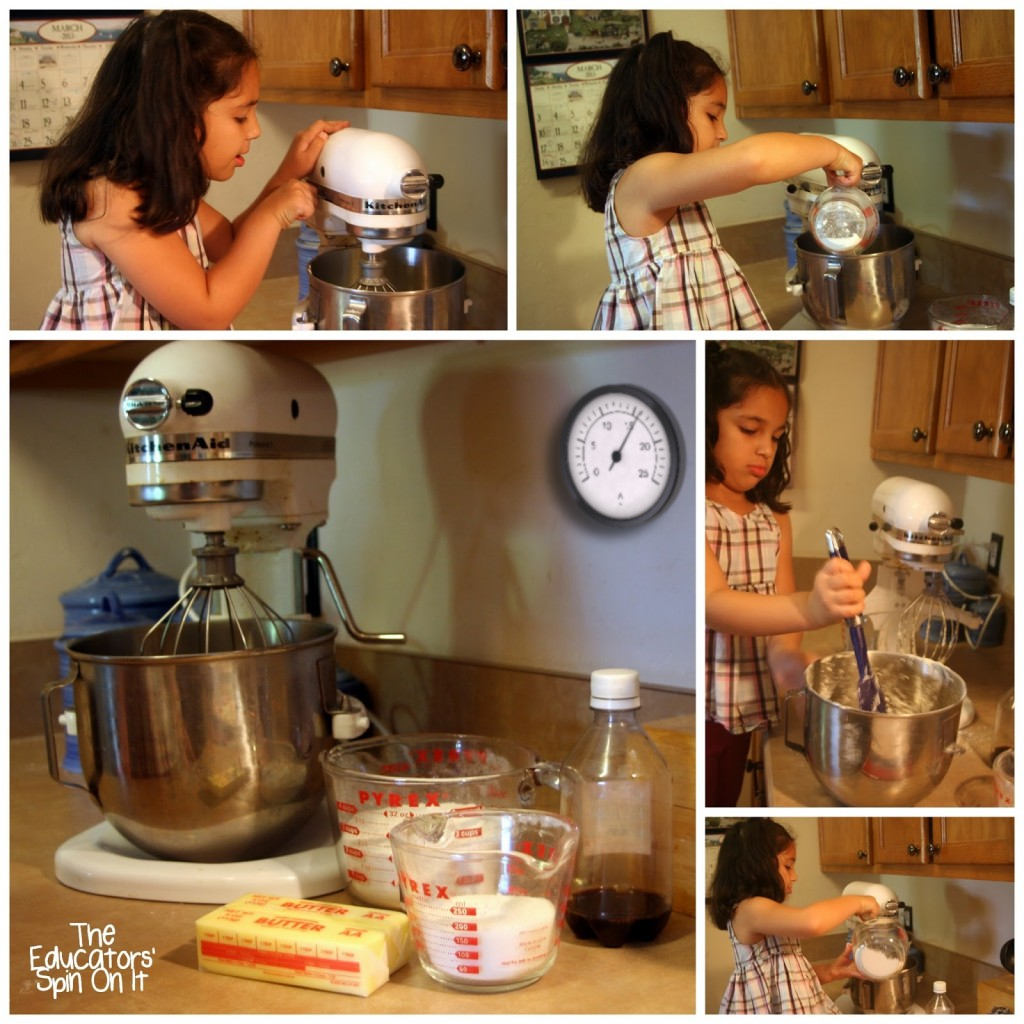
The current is 16 A
